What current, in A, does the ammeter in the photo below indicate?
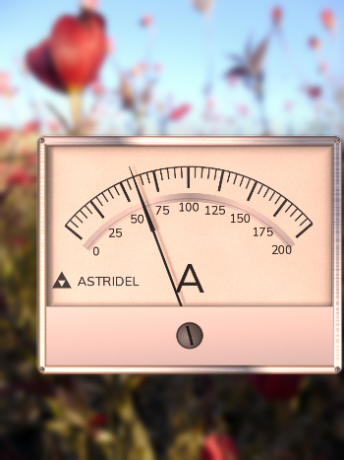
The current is 60 A
